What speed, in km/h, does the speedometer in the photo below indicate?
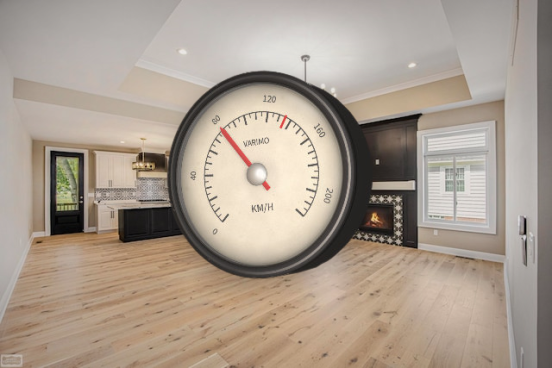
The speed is 80 km/h
